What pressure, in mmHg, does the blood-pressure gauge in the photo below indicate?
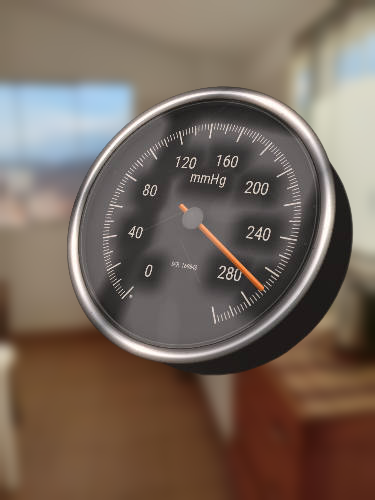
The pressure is 270 mmHg
